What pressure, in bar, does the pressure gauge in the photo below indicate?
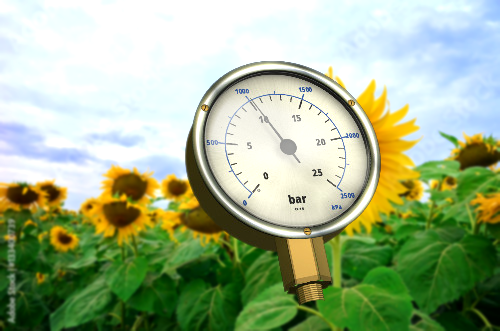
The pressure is 10 bar
